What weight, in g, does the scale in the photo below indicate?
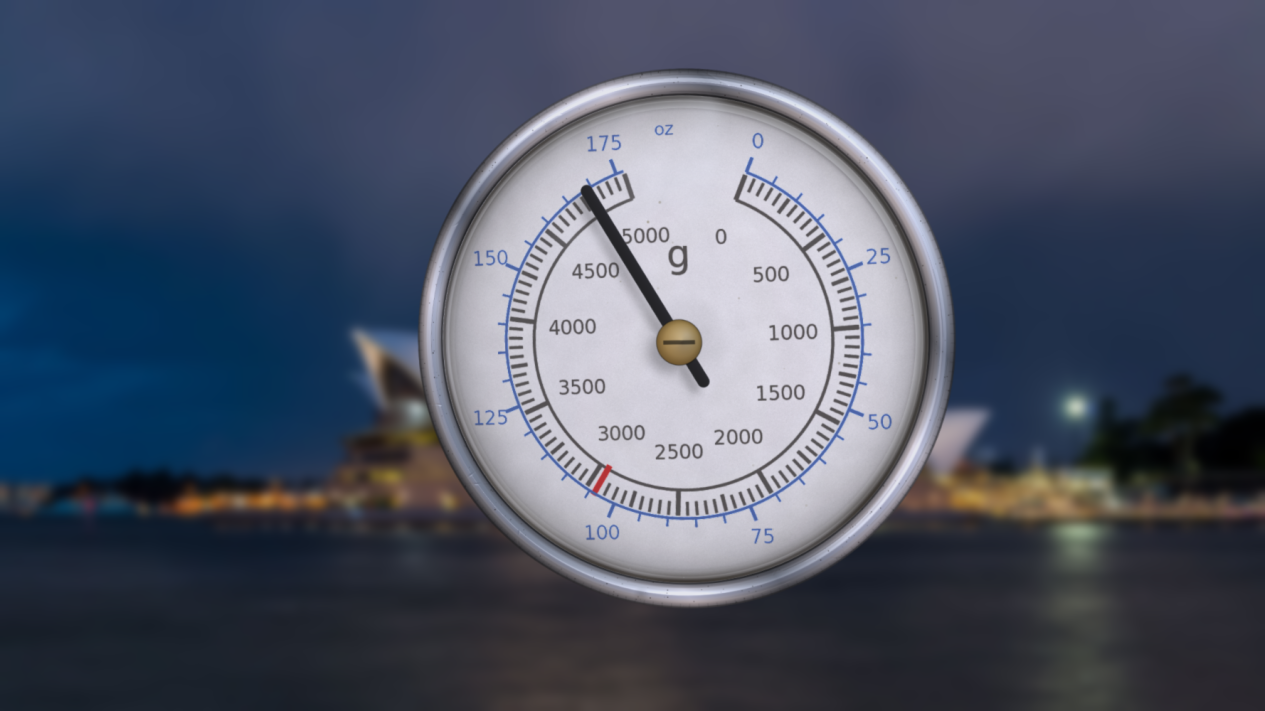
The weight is 4800 g
